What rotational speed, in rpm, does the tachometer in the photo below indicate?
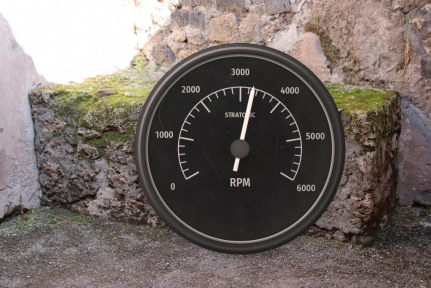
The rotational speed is 3300 rpm
